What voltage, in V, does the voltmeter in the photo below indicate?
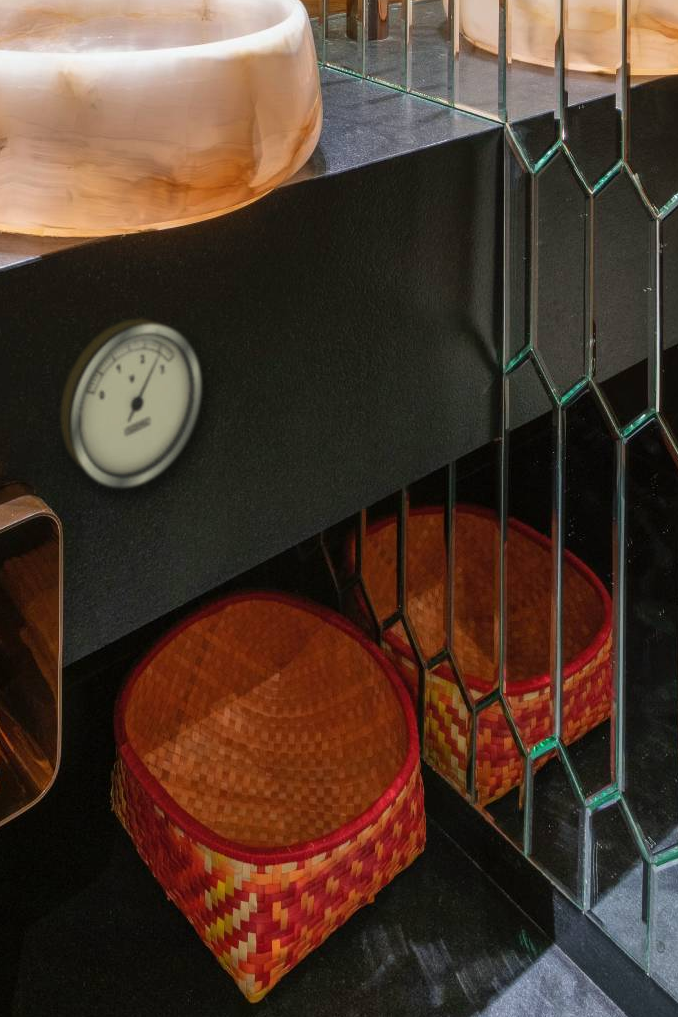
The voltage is 2.5 V
